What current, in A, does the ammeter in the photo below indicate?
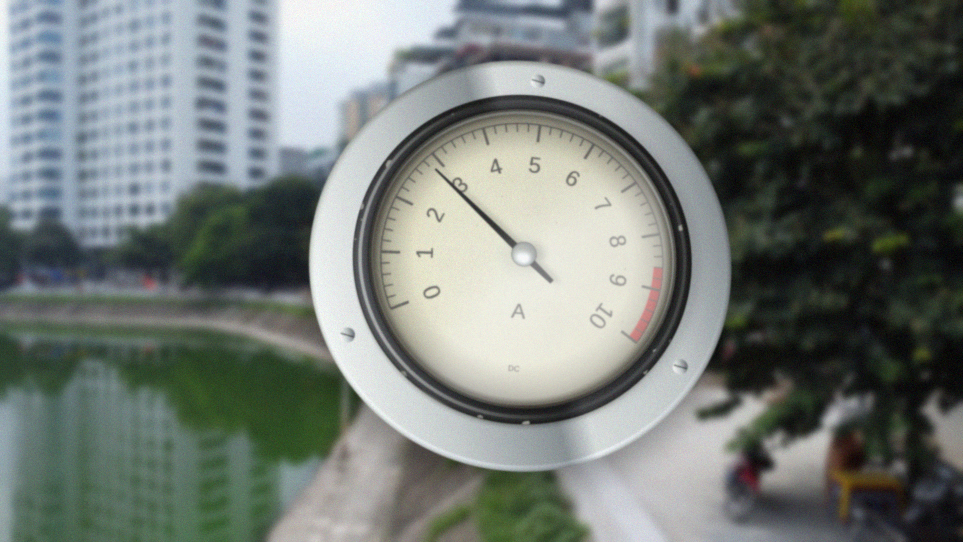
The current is 2.8 A
